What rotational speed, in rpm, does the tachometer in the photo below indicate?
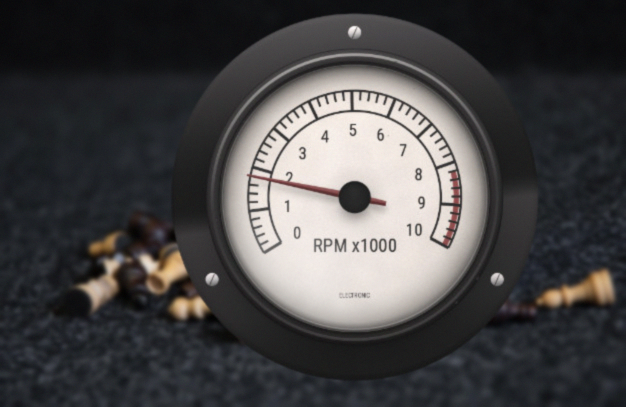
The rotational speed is 1800 rpm
